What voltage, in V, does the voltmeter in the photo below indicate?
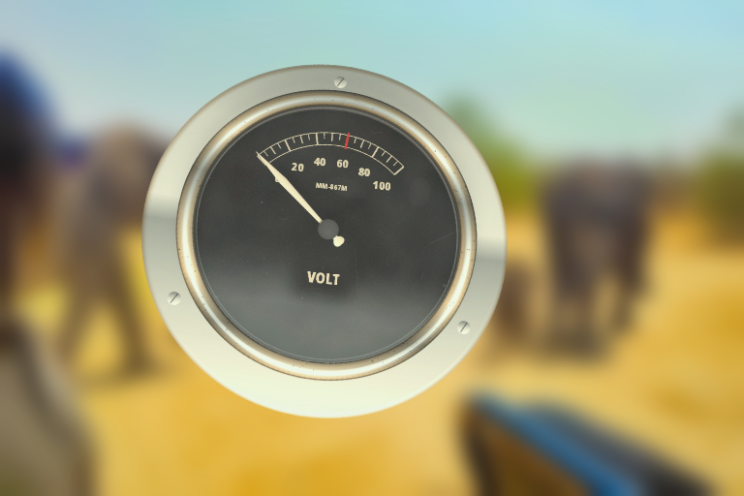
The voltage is 0 V
